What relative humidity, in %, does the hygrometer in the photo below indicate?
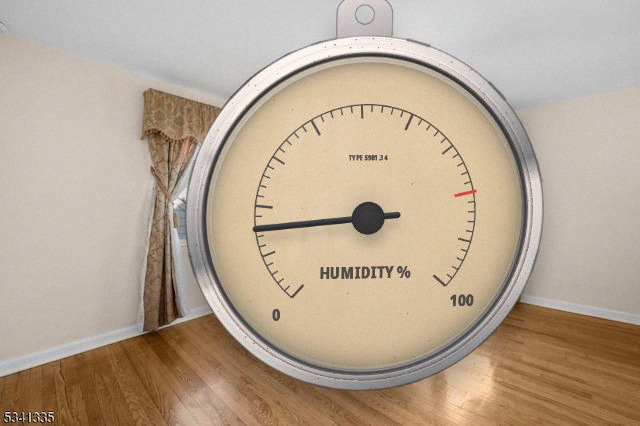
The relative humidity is 16 %
